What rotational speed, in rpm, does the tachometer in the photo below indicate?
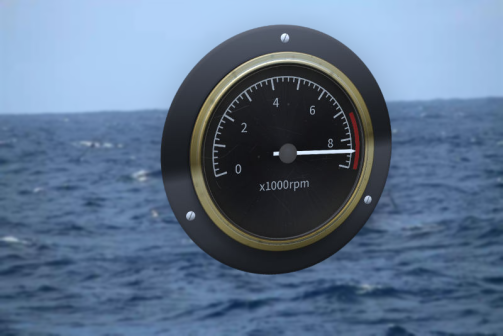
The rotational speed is 8400 rpm
